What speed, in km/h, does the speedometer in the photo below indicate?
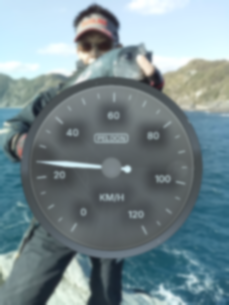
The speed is 25 km/h
